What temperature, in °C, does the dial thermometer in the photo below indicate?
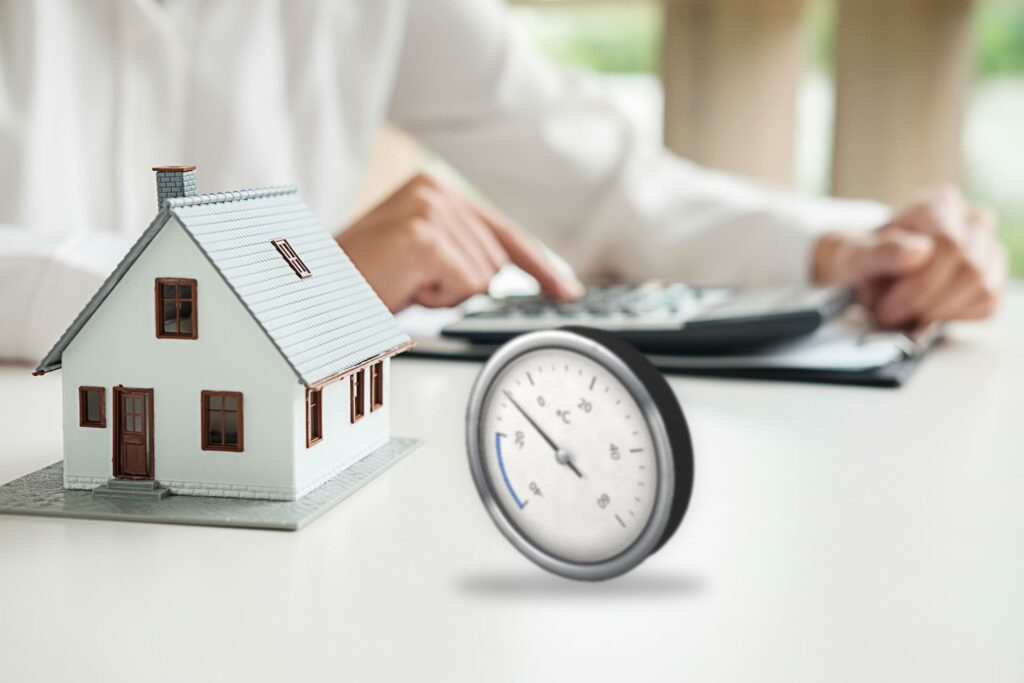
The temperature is -8 °C
